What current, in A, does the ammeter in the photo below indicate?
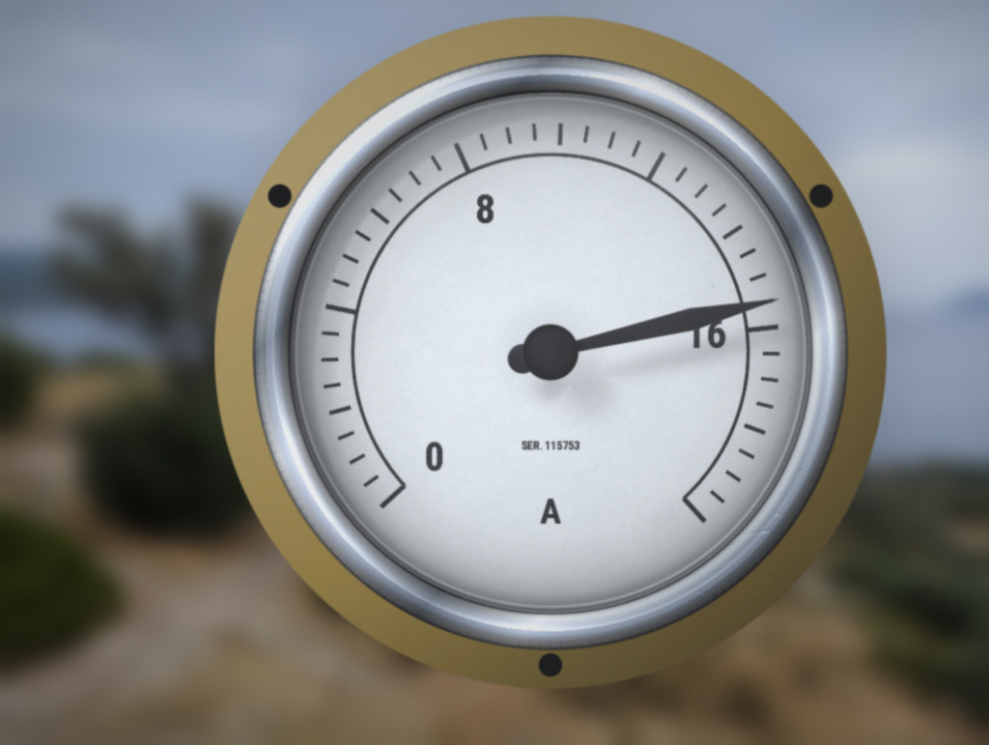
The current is 15.5 A
